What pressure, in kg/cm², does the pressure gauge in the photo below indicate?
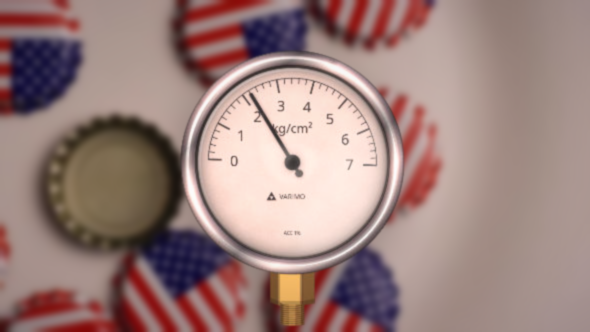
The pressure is 2.2 kg/cm²
